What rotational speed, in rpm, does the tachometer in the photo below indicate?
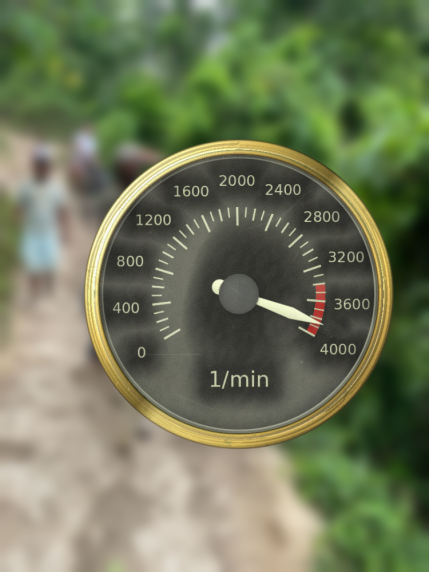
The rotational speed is 3850 rpm
